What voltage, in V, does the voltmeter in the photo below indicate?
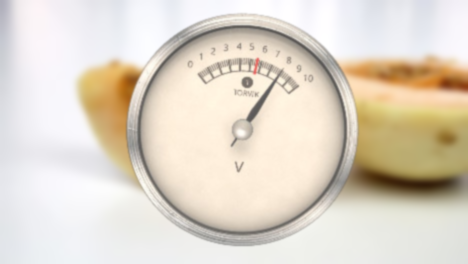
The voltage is 8 V
